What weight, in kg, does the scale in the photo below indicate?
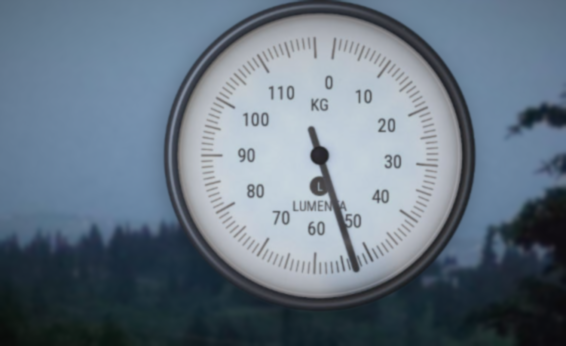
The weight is 53 kg
